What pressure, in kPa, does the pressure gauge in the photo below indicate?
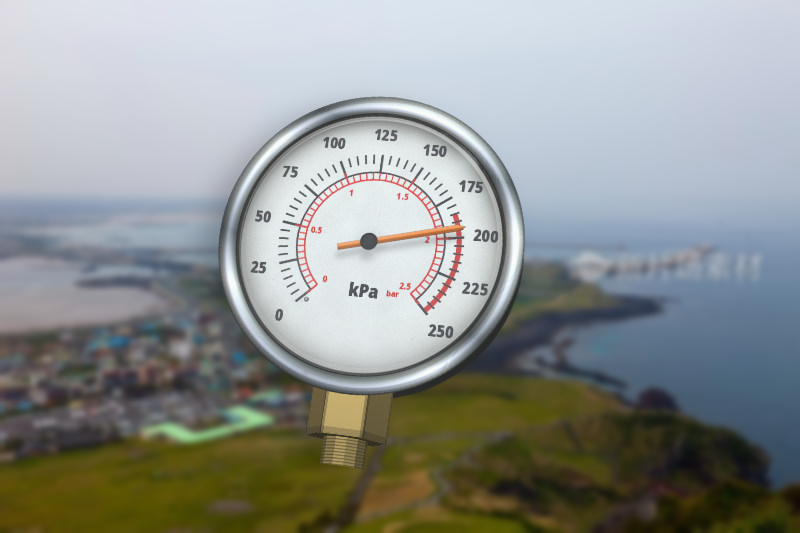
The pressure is 195 kPa
